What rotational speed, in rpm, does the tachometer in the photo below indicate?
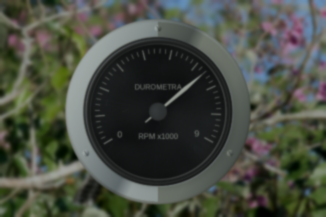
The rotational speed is 6400 rpm
